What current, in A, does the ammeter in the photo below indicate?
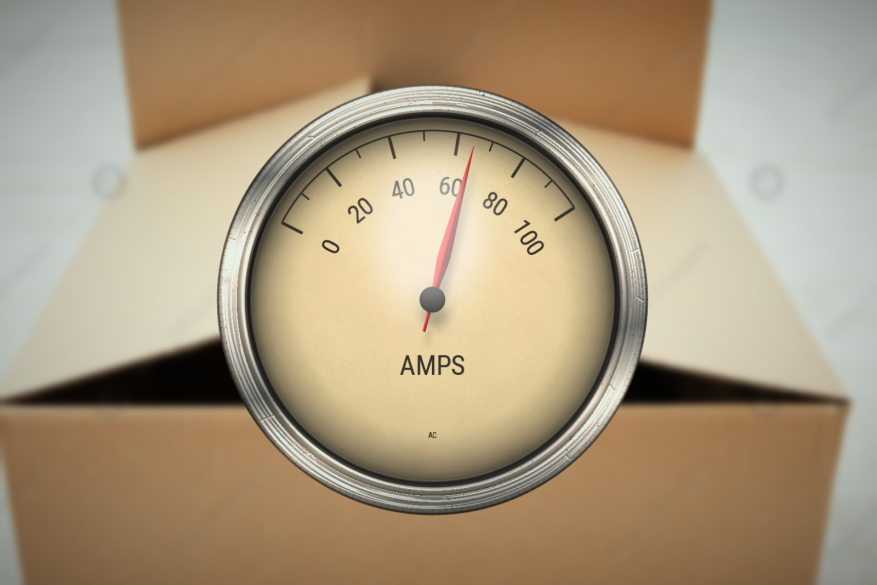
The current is 65 A
